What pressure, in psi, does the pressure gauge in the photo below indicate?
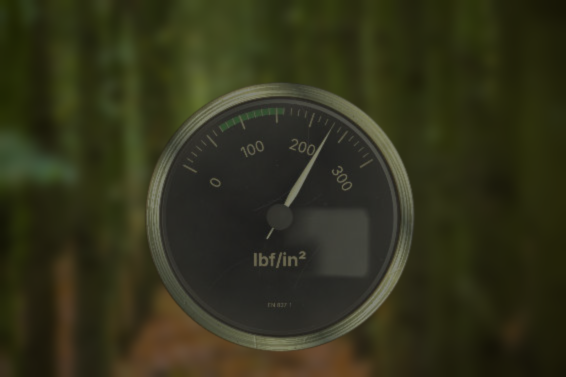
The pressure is 230 psi
